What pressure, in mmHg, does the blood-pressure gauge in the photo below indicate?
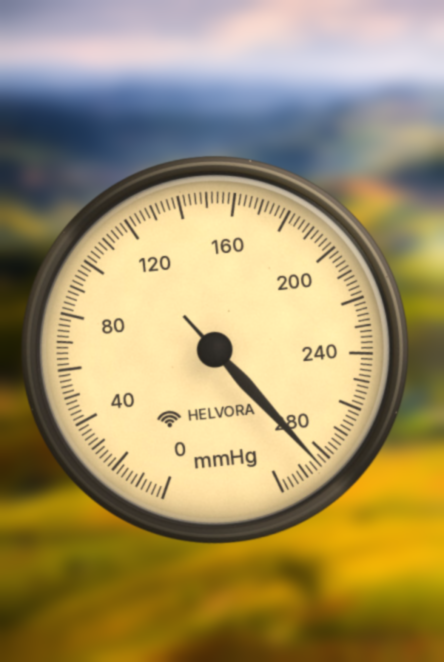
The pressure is 284 mmHg
